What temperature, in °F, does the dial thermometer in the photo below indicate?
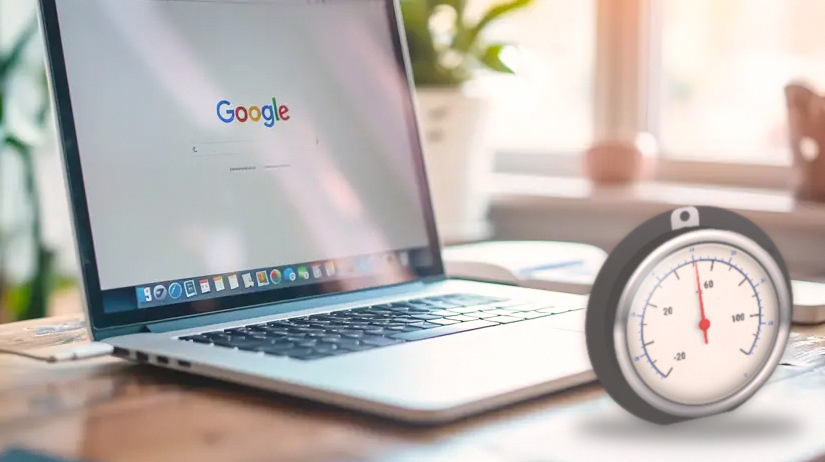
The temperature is 50 °F
